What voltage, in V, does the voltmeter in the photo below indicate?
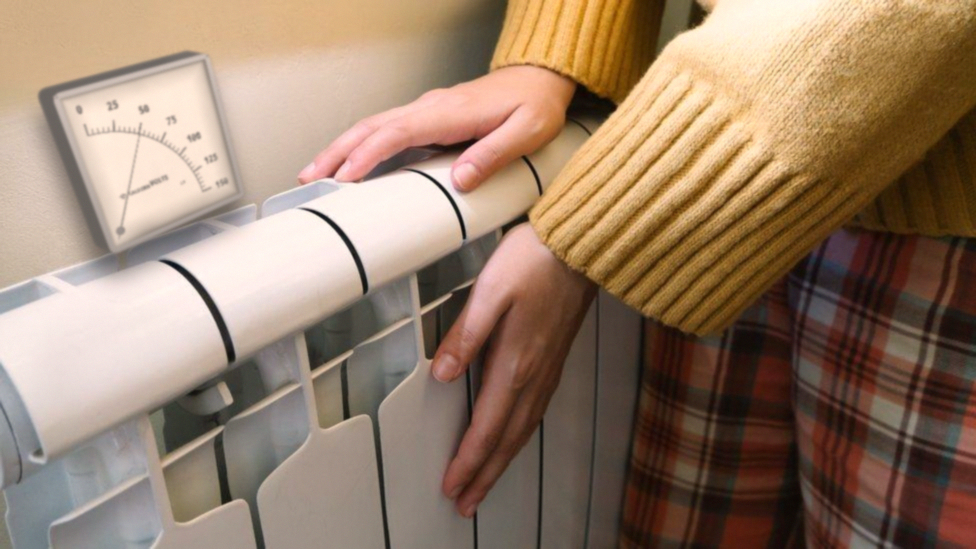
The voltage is 50 V
